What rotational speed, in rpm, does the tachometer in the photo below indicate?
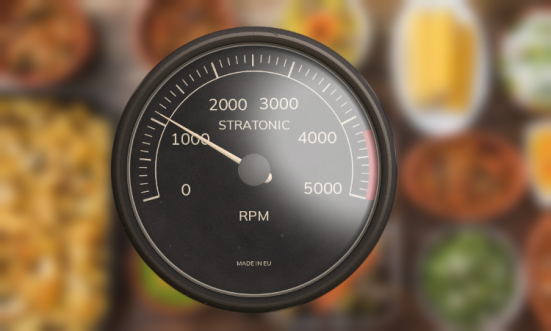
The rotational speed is 1100 rpm
